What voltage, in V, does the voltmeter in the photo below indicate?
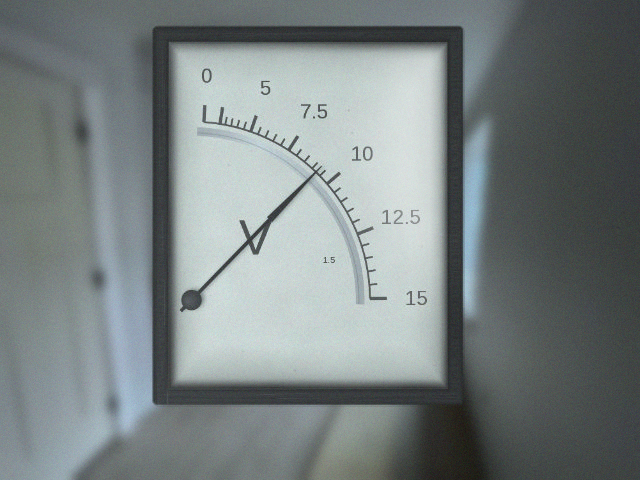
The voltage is 9.25 V
